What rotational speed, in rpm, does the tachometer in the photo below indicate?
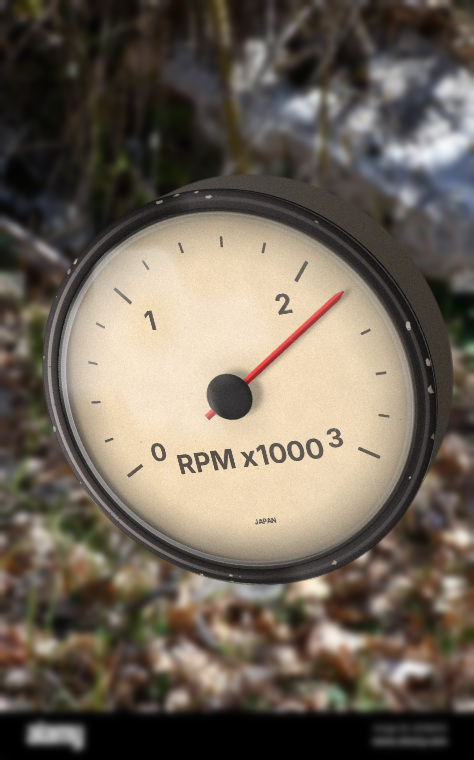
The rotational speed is 2200 rpm
